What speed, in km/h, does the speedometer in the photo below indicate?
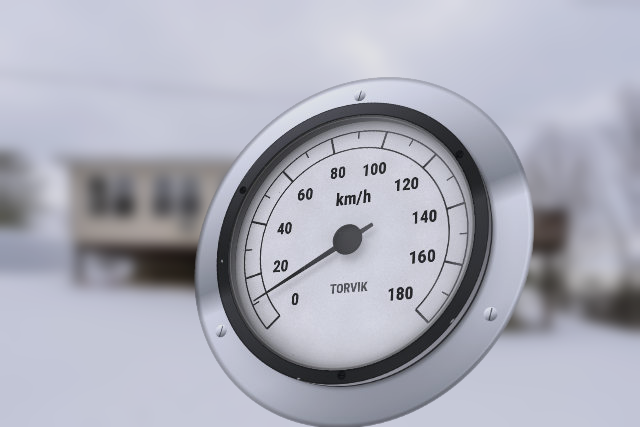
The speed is 10 km/h
